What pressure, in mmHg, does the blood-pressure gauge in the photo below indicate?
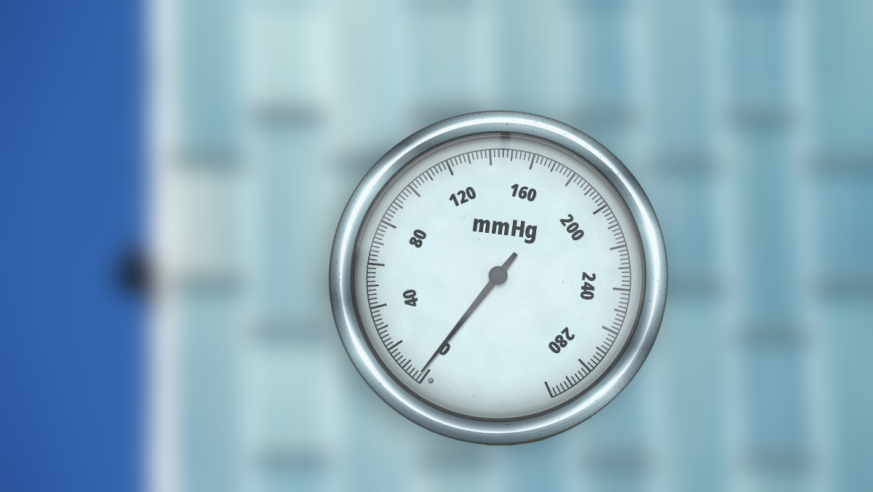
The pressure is 2 mmHg
